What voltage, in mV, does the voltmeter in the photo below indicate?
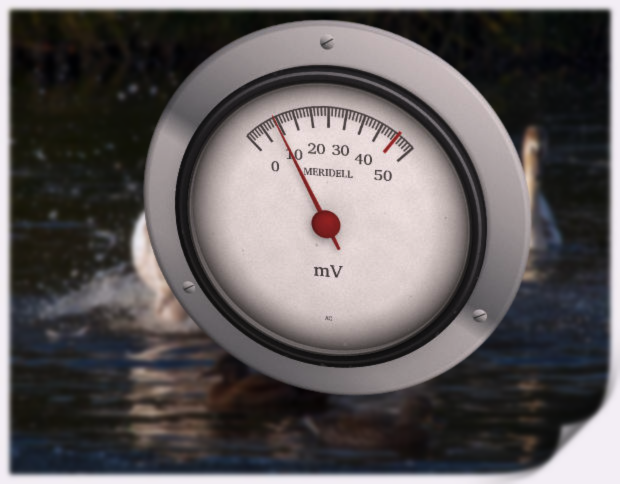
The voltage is 10 mV
